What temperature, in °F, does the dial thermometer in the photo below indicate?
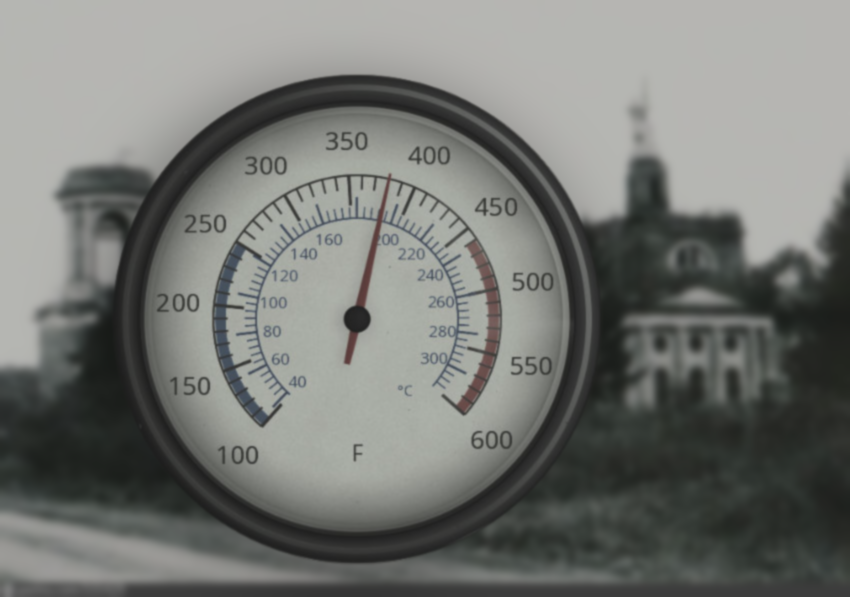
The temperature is 380 °F
